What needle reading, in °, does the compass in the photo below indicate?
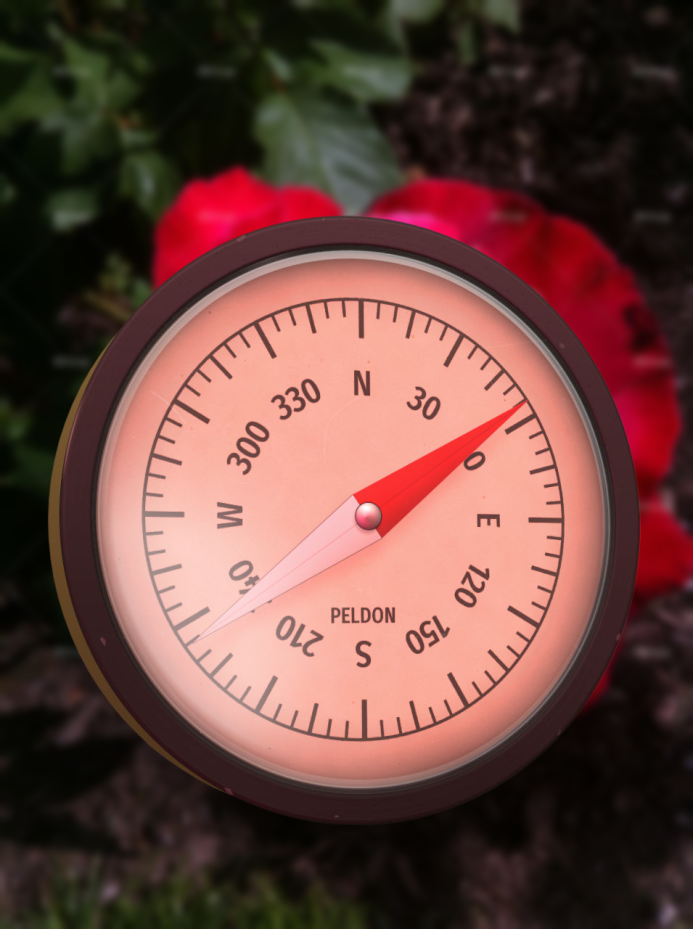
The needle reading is 55 °
